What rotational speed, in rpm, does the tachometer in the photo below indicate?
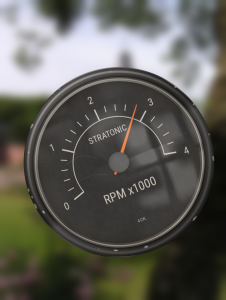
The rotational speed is 2800 rpm
